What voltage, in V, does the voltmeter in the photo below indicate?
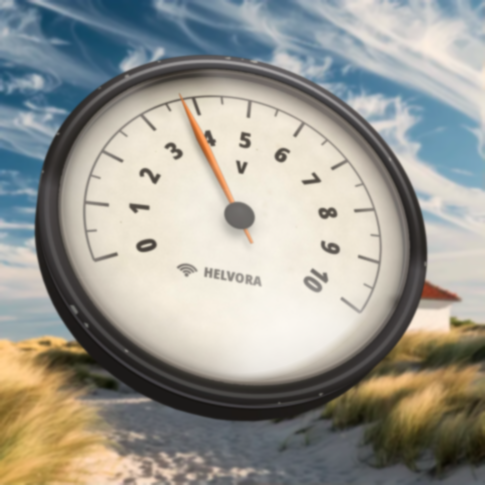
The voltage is 3.75 V
